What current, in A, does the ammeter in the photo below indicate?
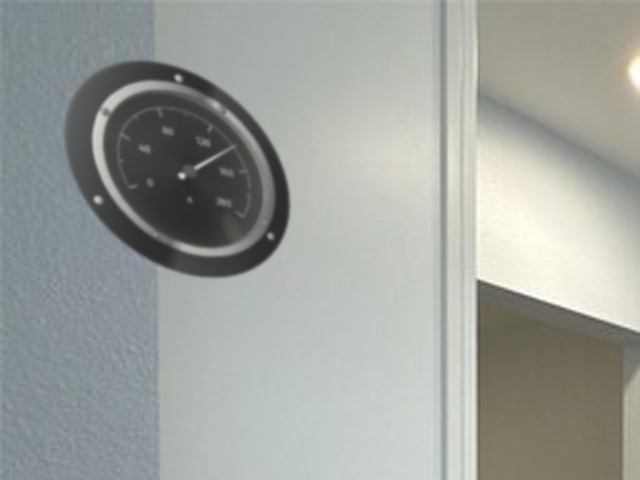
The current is 140 A
